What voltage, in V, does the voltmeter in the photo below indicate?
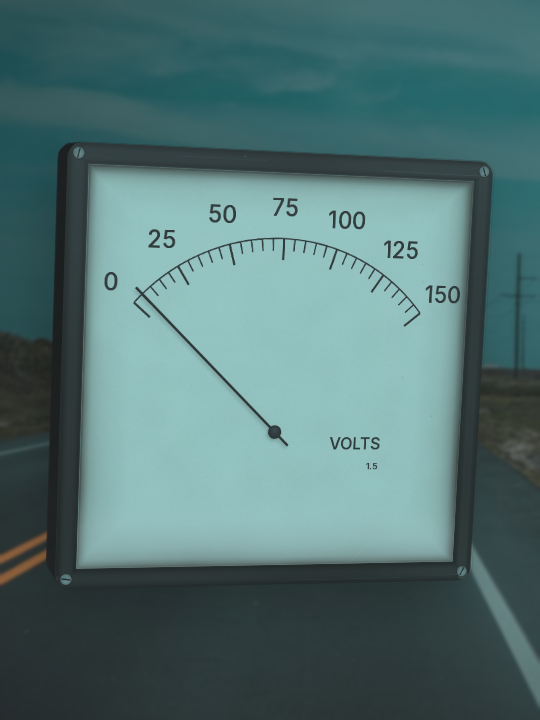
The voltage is 5 V
